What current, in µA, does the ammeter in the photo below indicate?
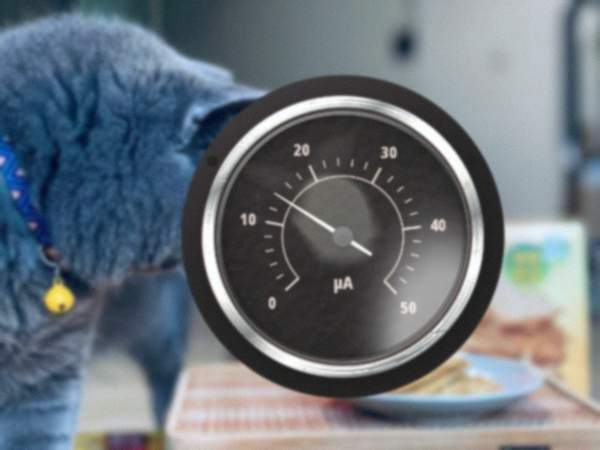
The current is 14 µA
